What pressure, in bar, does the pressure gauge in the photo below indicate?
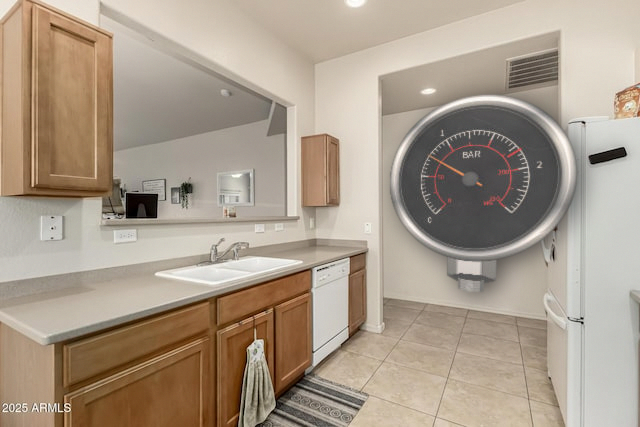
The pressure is 0.75 bar
